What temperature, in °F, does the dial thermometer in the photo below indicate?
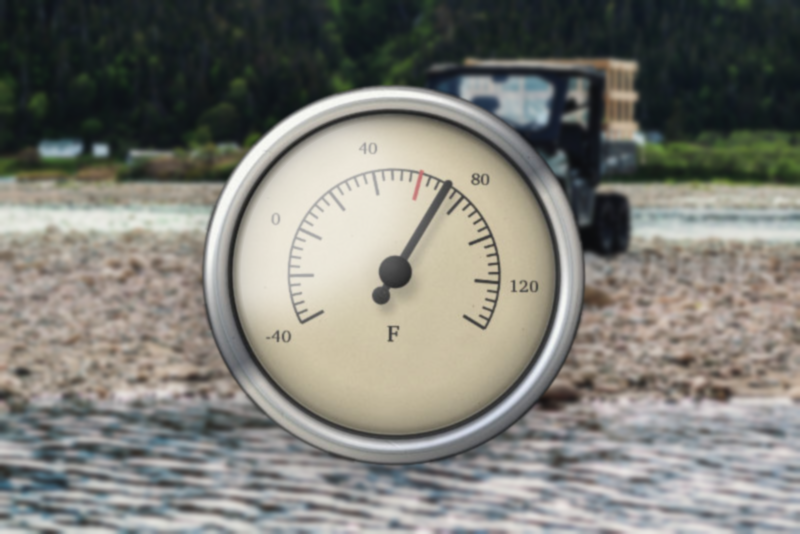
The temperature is 72 °F
